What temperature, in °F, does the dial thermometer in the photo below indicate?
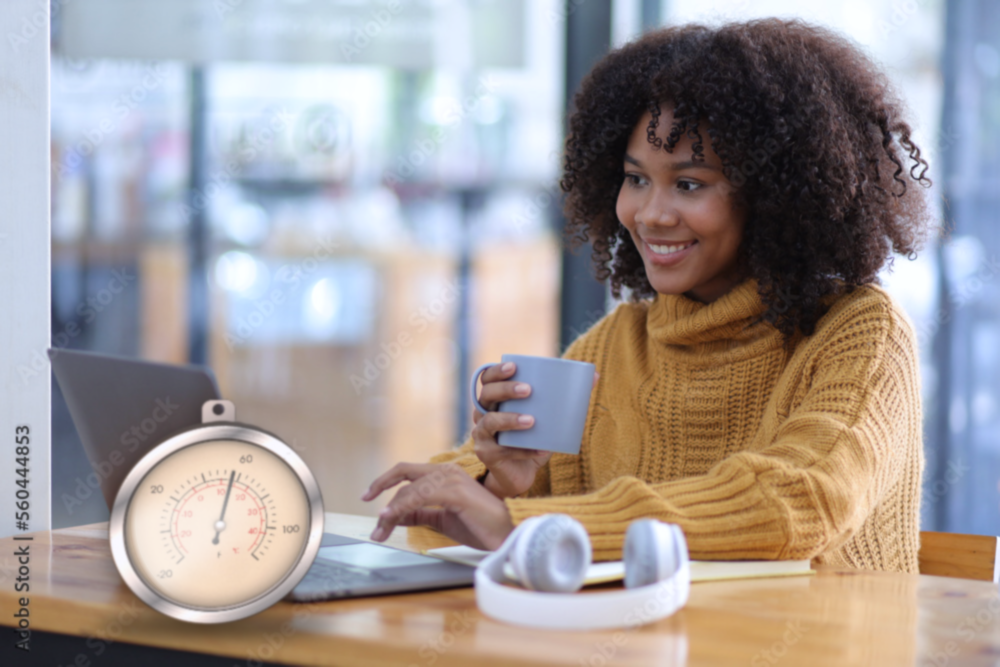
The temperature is 56 °F
